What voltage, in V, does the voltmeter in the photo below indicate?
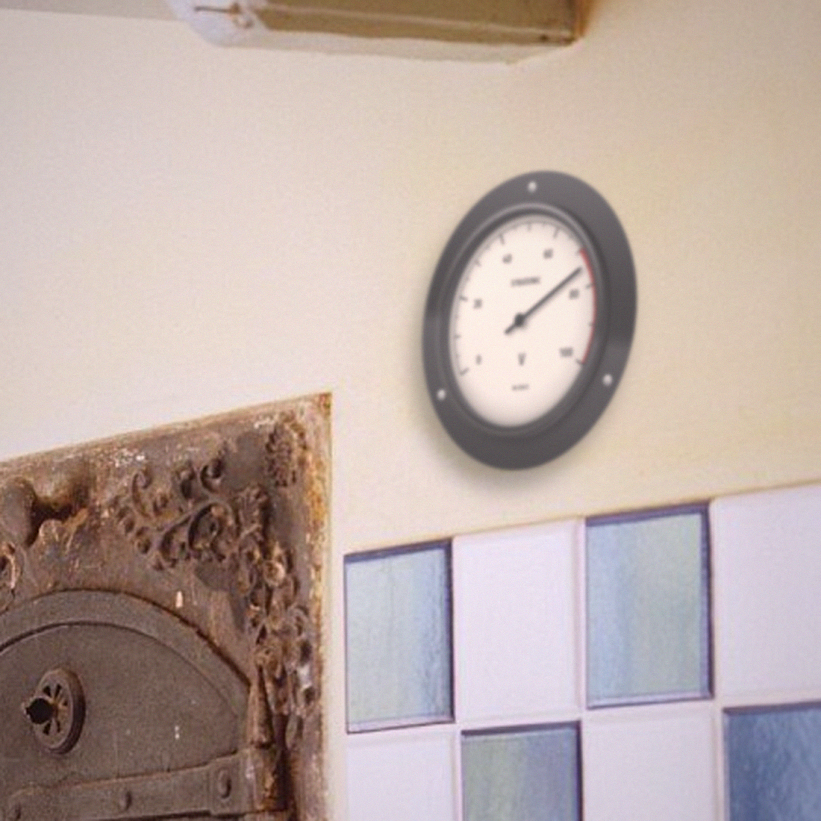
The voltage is 75 V
